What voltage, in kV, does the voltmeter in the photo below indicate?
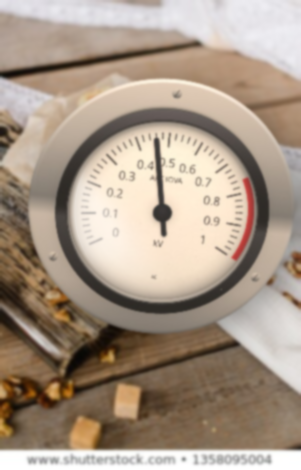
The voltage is 0.46 kV
